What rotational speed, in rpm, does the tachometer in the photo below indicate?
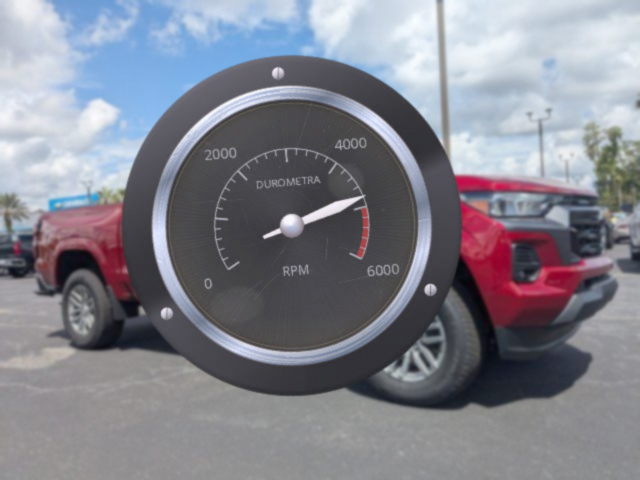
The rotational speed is 4800 rpm
